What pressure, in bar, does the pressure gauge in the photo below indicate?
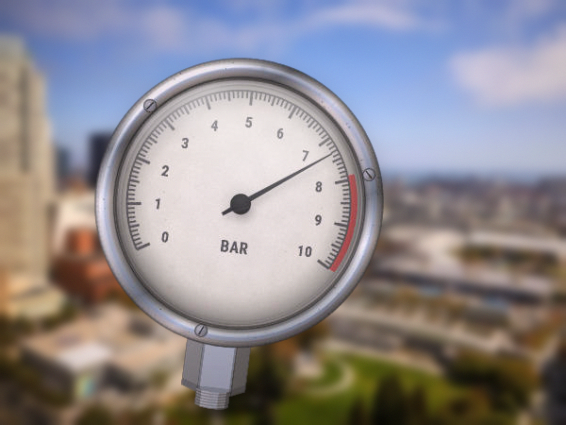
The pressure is 7.3 bar
